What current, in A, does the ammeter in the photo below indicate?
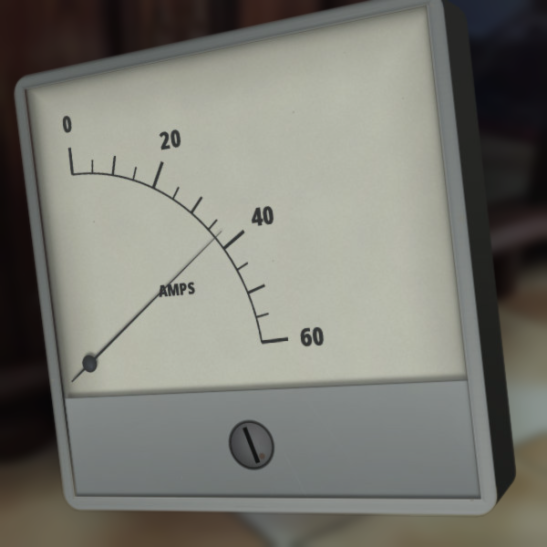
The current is 37.5 A
